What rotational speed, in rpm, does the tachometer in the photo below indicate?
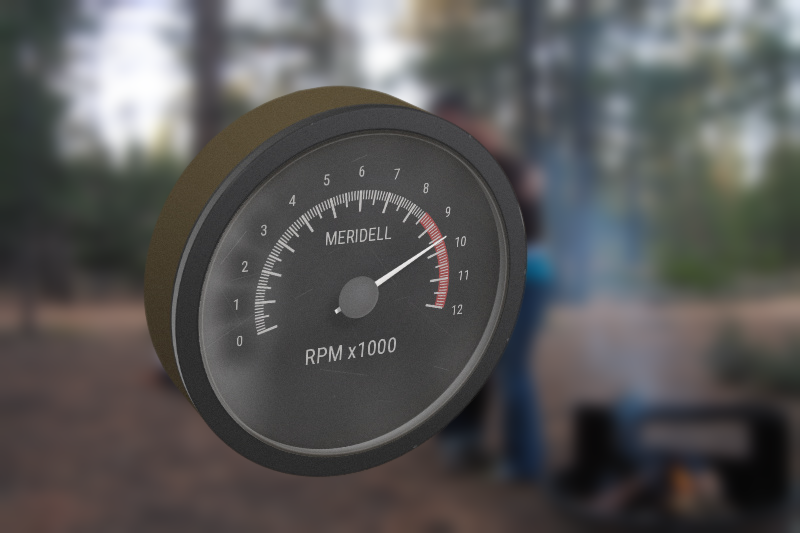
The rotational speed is 9500 rpm
